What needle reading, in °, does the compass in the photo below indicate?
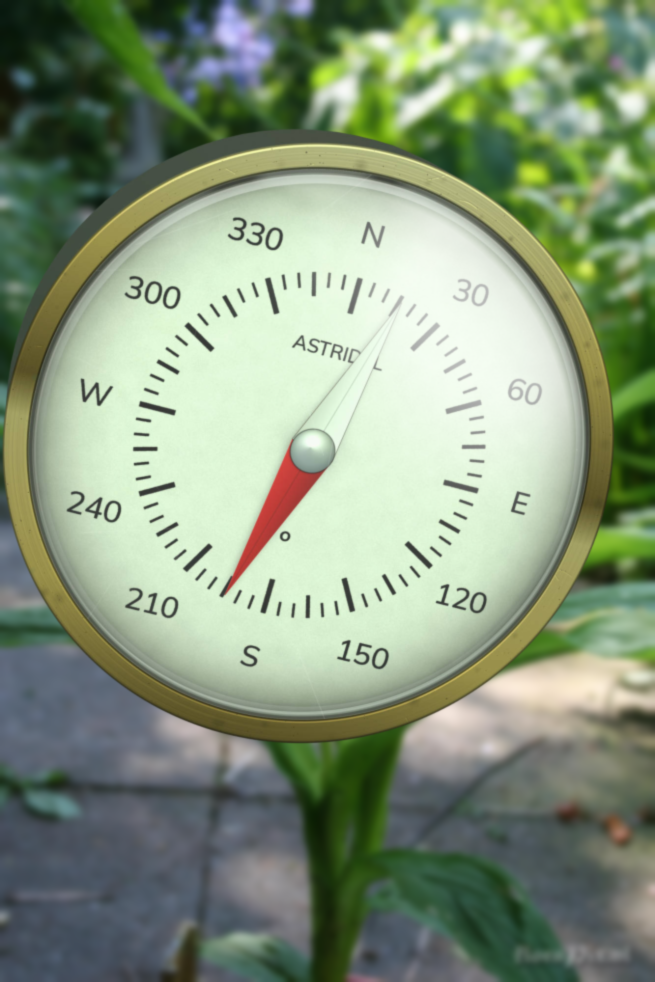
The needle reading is 195 °
